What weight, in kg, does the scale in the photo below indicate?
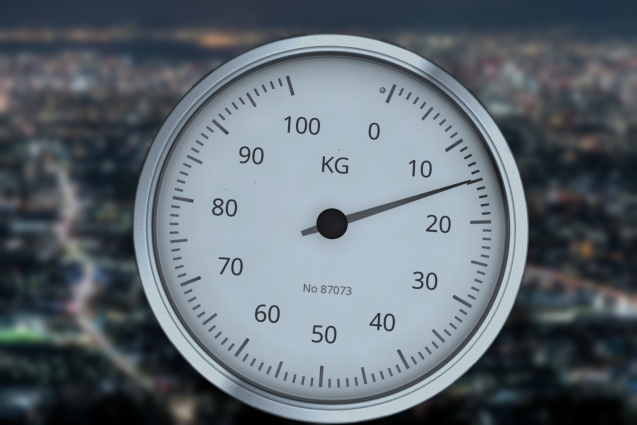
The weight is 15 kg
